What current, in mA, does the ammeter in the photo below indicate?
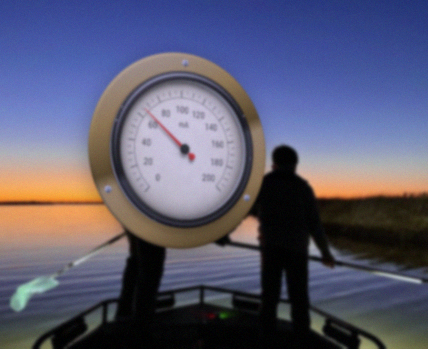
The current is 65 mA
